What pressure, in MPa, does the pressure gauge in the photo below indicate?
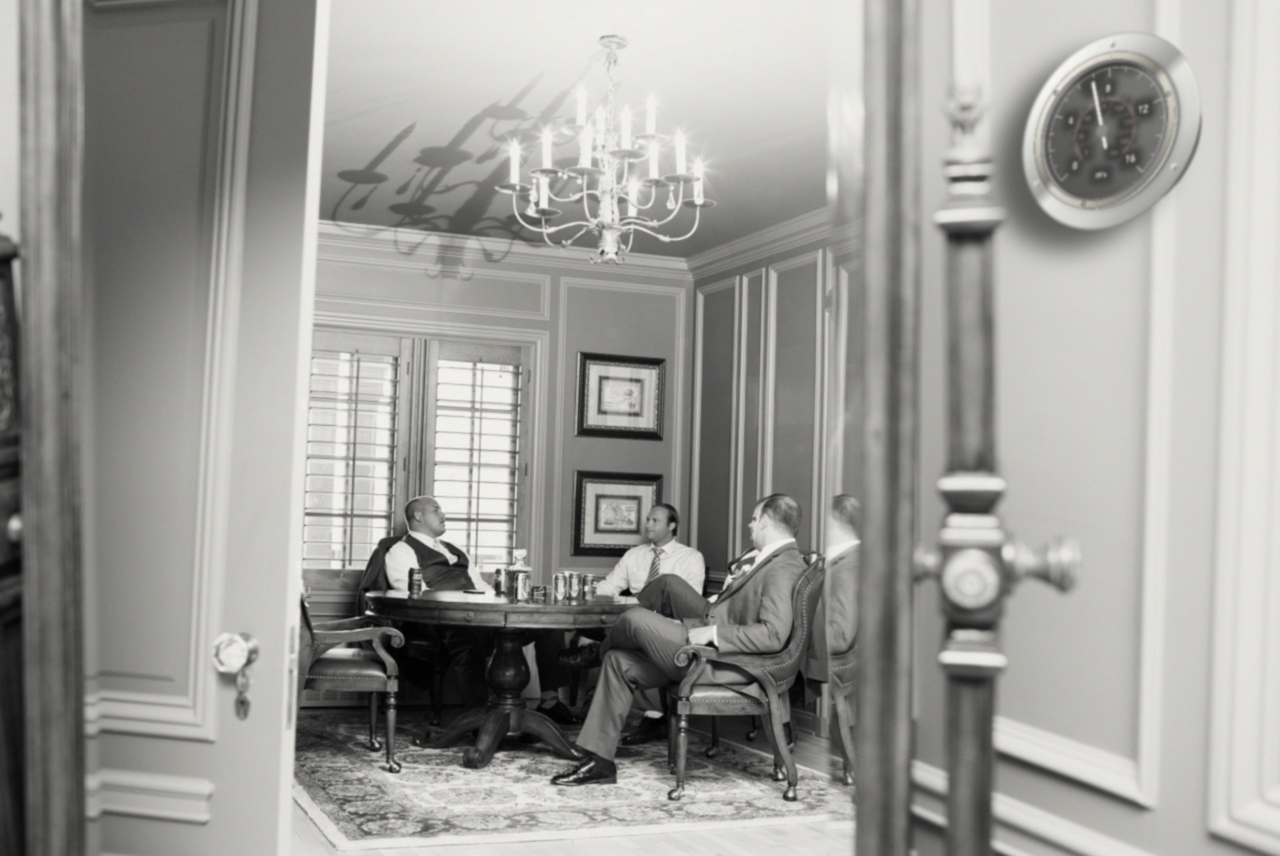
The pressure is 7 MPa
